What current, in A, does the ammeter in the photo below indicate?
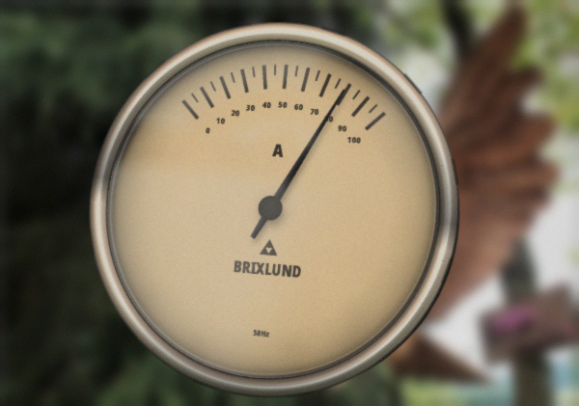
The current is 80 A
